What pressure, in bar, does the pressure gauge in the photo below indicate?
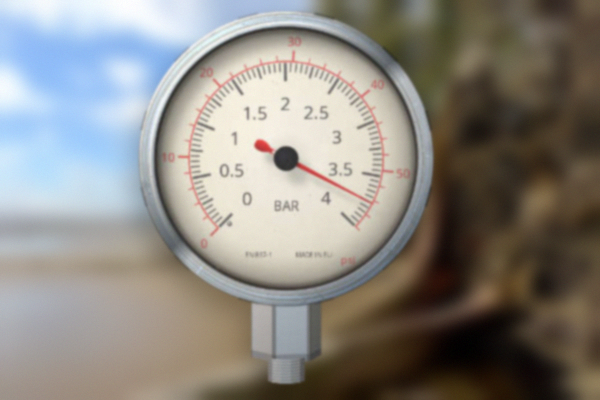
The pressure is 3.75 bar
